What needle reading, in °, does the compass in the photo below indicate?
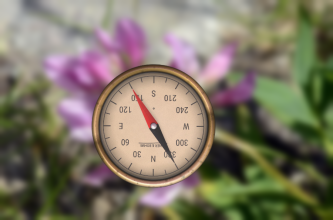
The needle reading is 150 °
